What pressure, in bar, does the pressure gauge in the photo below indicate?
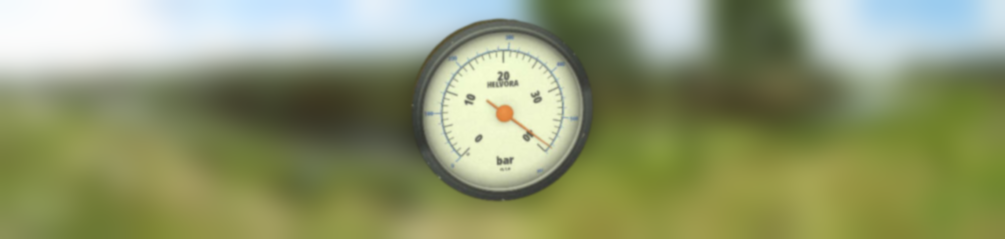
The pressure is 39 bar
